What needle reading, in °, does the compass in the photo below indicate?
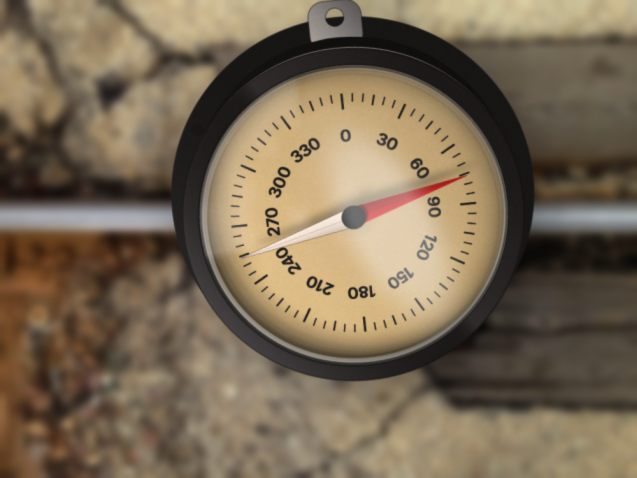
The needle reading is 75 °
